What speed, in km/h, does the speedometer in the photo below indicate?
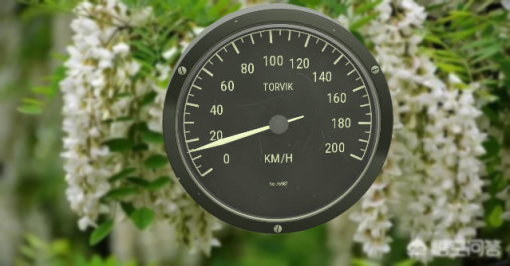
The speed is 15 km/h
